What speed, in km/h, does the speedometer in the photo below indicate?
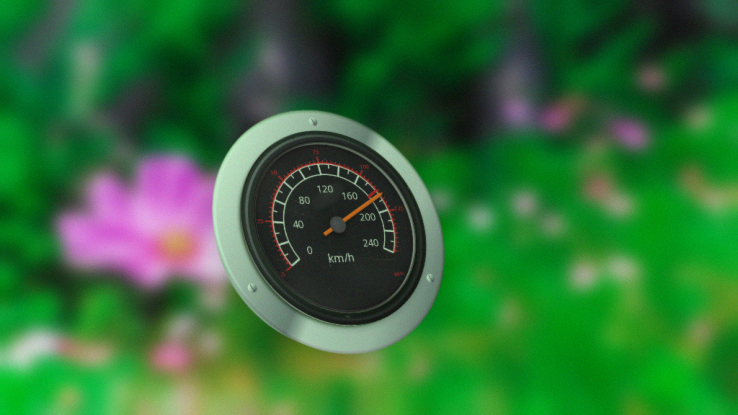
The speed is 185 km/h
